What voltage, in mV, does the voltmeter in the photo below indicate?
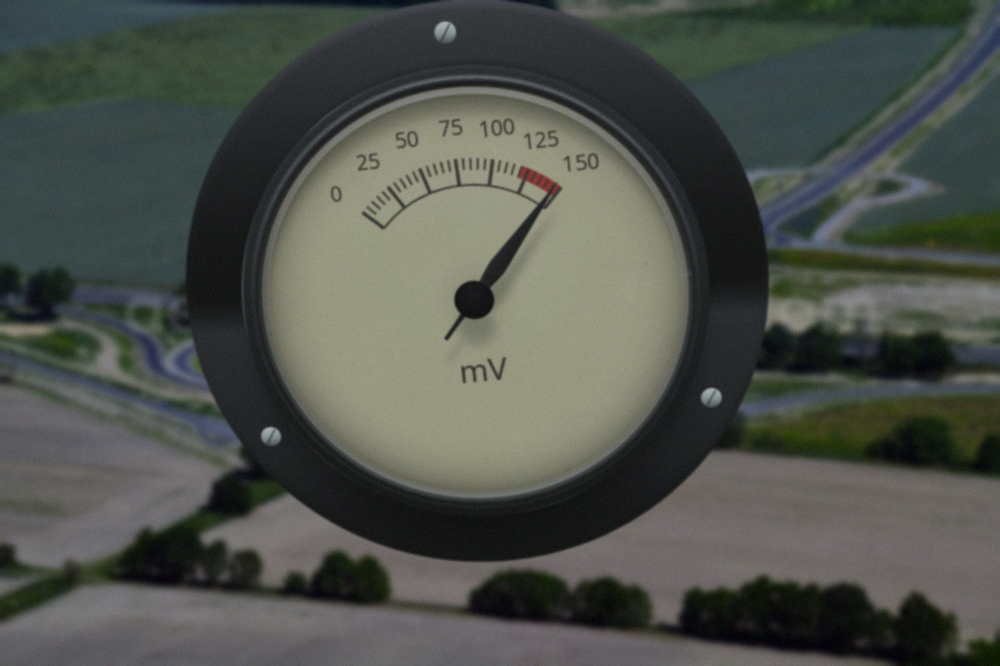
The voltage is 145 mV
